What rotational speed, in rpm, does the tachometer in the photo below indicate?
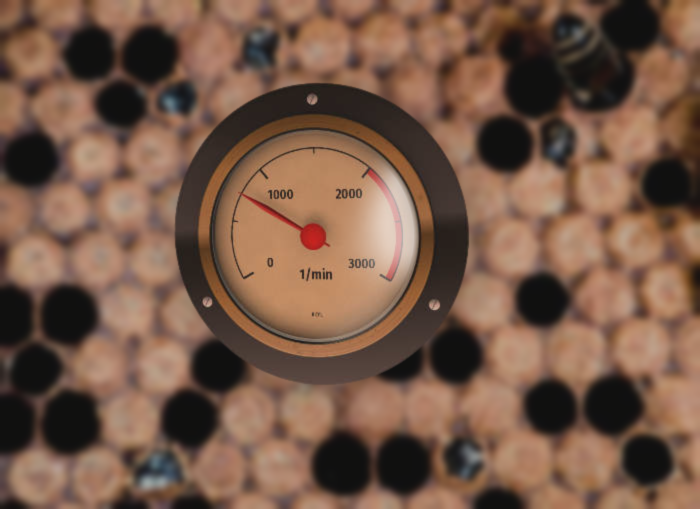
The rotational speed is 750 rpm
